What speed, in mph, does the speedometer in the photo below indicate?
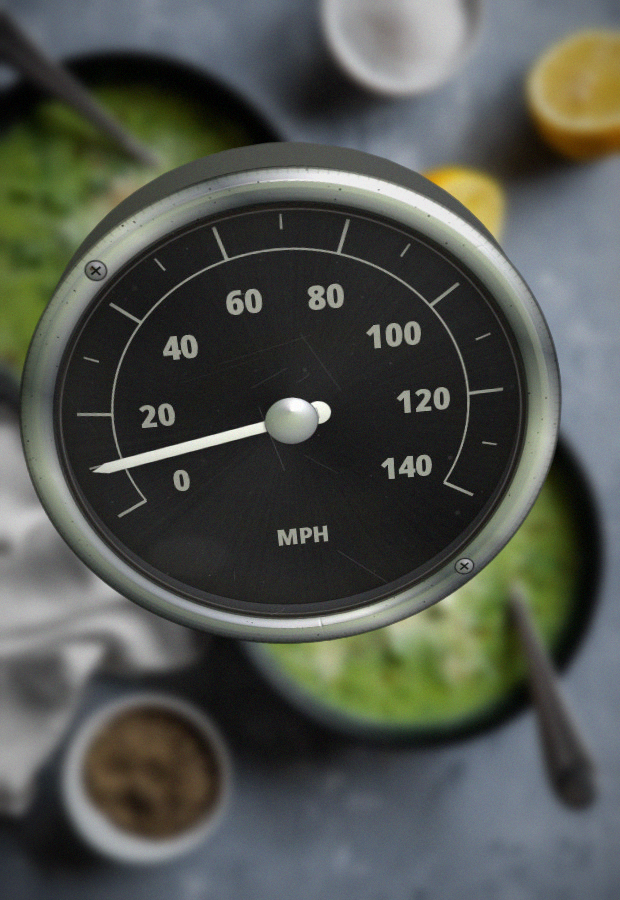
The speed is 10 mph
